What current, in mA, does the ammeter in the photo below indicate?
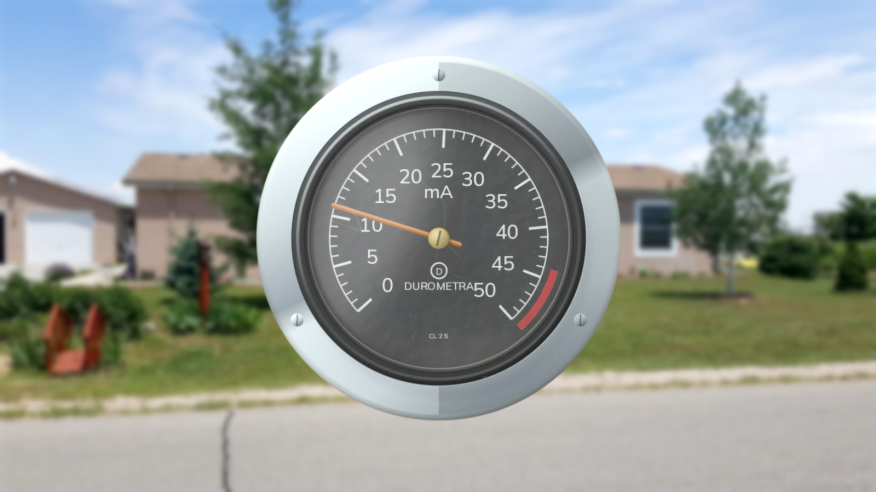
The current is 11 mA
